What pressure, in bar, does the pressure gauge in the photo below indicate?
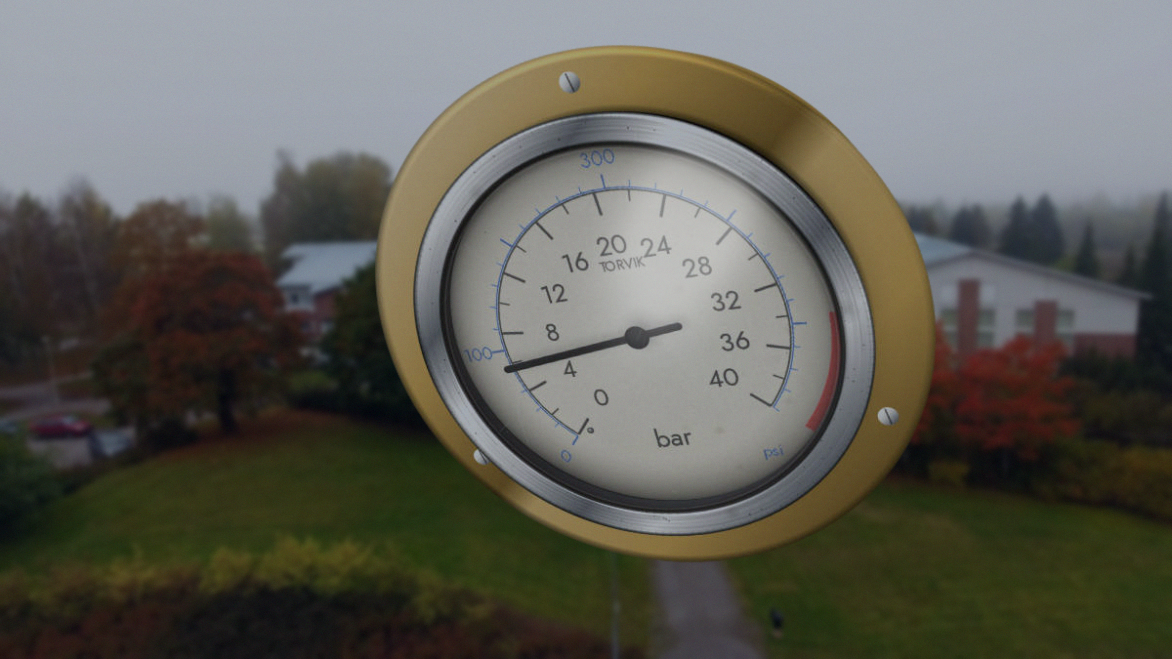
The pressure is 6 bar
